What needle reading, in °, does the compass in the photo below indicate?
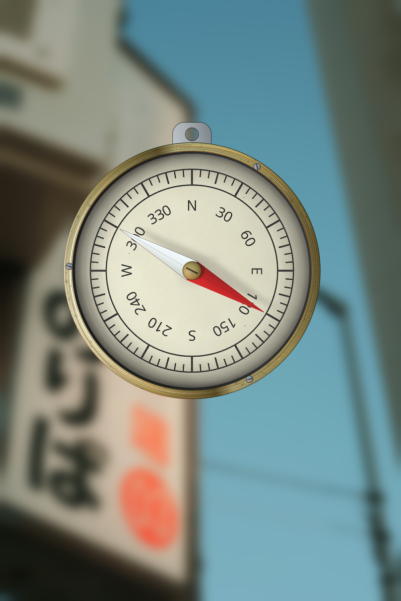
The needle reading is 120 °
